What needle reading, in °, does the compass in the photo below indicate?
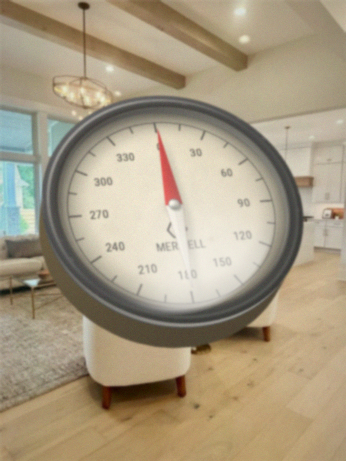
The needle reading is 0 °
